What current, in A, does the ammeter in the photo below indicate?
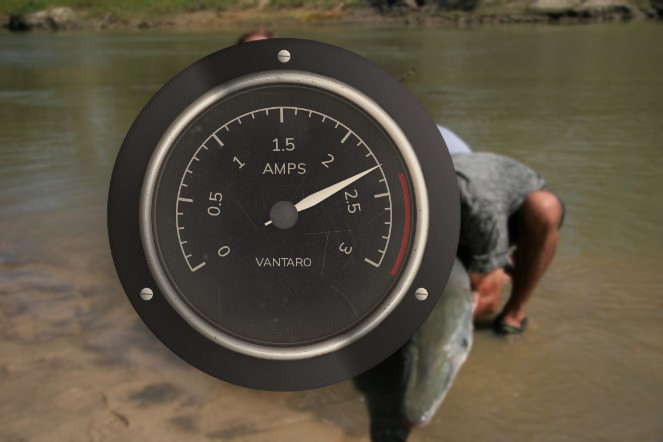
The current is 2.3 A
